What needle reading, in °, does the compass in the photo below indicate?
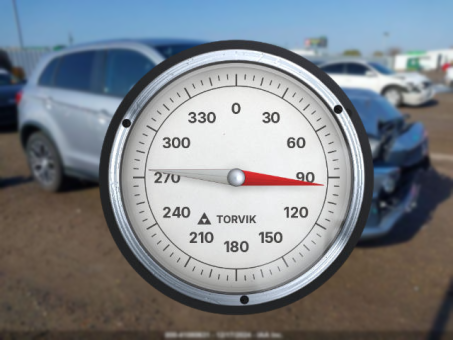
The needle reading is 95 °
